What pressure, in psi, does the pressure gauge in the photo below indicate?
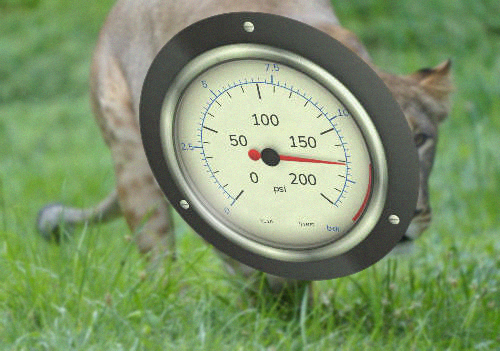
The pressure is 170 psi
